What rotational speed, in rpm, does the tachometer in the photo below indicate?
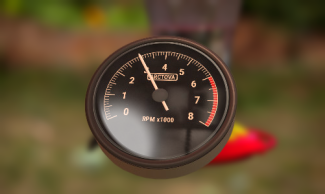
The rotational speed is 3000 rpm
